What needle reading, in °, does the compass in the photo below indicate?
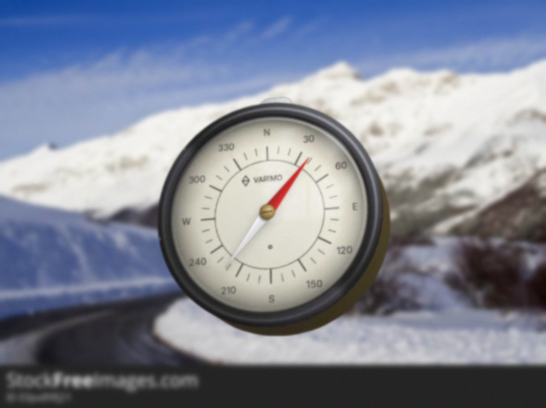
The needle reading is 40 °
